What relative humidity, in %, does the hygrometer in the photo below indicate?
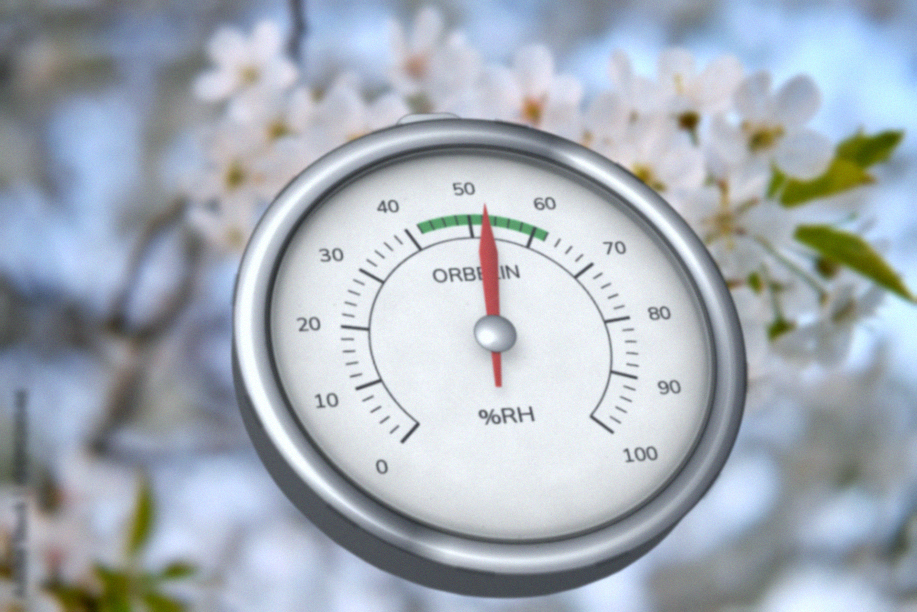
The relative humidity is 52 %
